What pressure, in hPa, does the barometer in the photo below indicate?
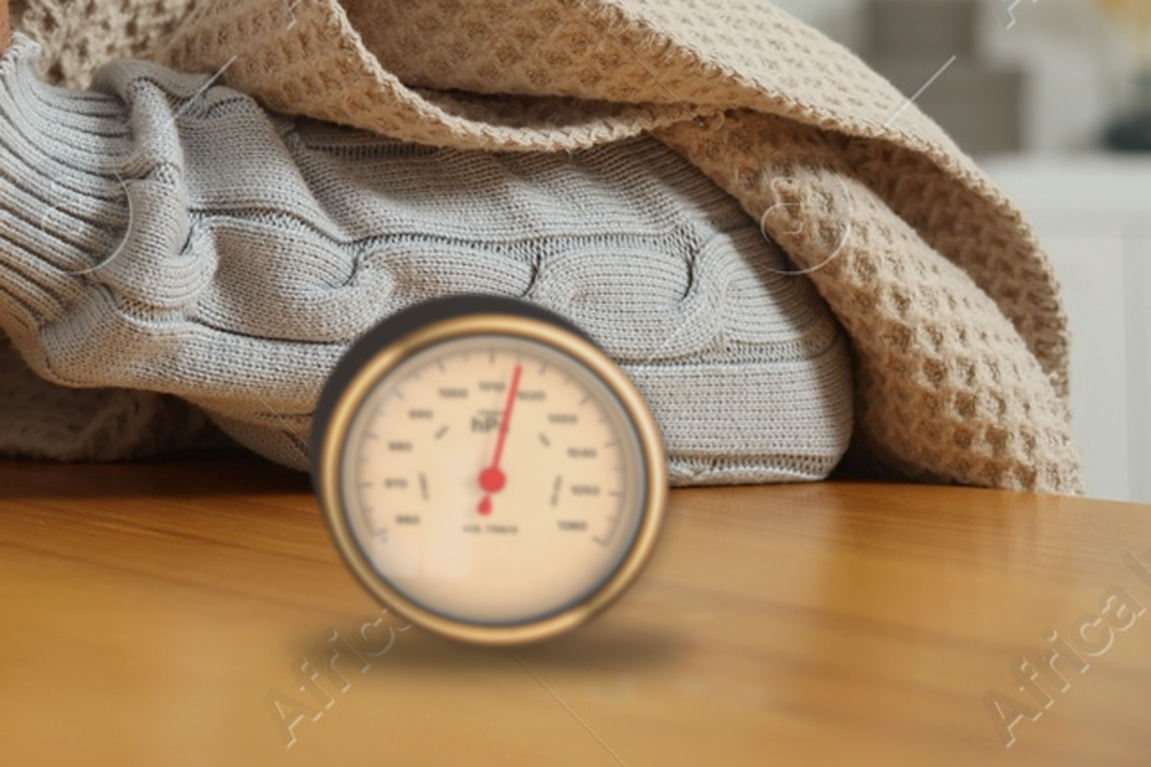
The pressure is 1015 hPa
